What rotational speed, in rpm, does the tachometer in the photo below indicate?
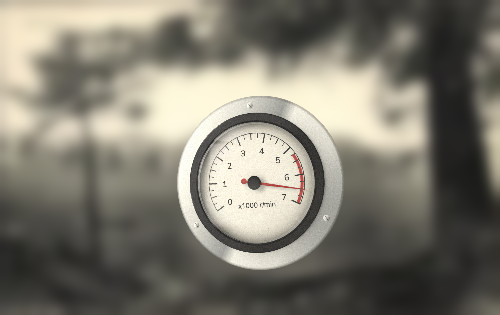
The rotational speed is 6500 rpm
